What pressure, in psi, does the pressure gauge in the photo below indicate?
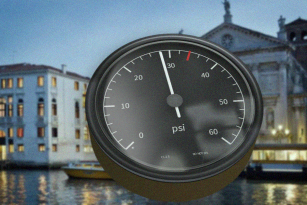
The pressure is 28 psi
